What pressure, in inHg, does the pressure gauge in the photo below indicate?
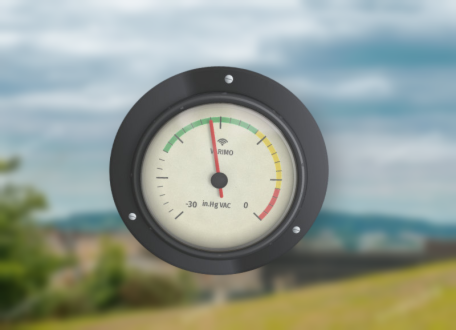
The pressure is -16 inHg
